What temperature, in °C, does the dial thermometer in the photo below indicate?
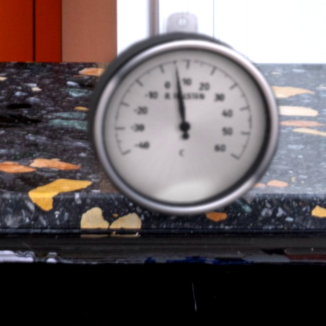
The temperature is 5 °C
